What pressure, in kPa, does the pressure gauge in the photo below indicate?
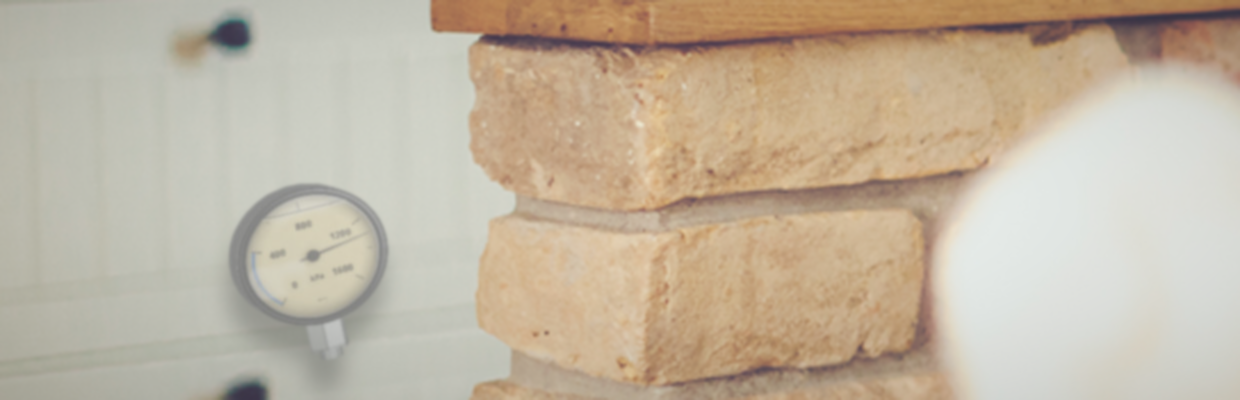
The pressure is 1300 kPa
